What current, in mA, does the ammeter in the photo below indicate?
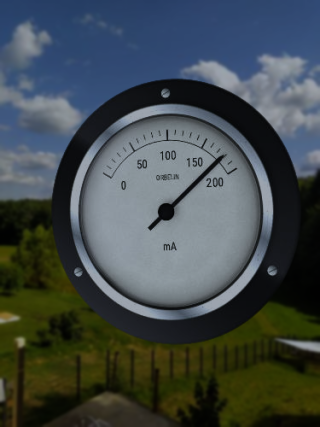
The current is 180 mA
